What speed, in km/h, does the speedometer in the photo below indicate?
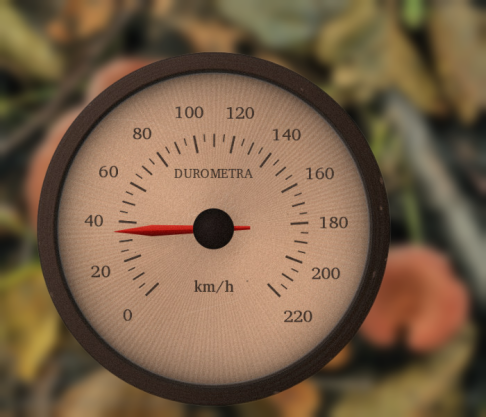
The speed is 35 km/h
